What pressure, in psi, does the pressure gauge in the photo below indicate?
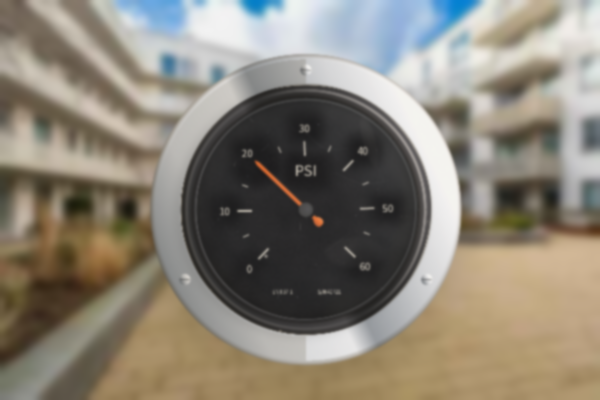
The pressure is 20 psi
